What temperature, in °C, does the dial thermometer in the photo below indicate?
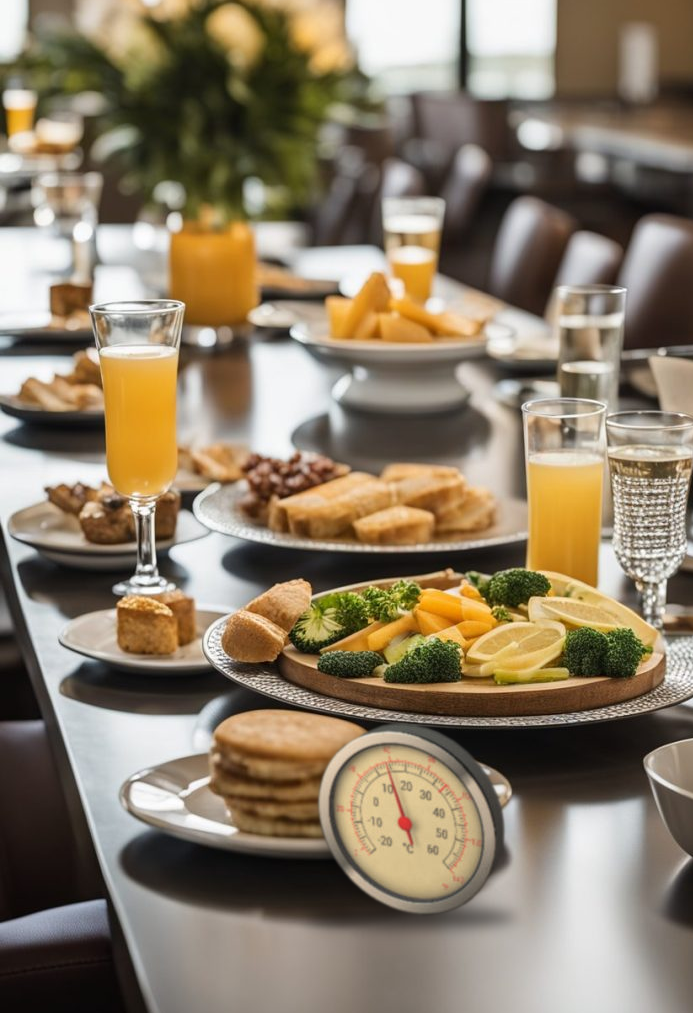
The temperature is 15 °C
